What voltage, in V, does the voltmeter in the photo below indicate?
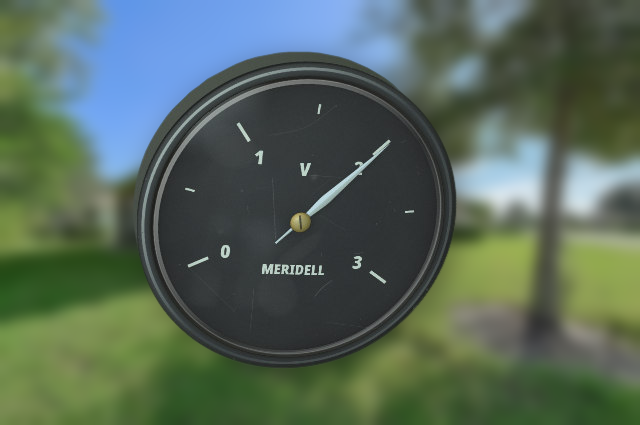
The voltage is 2 V
